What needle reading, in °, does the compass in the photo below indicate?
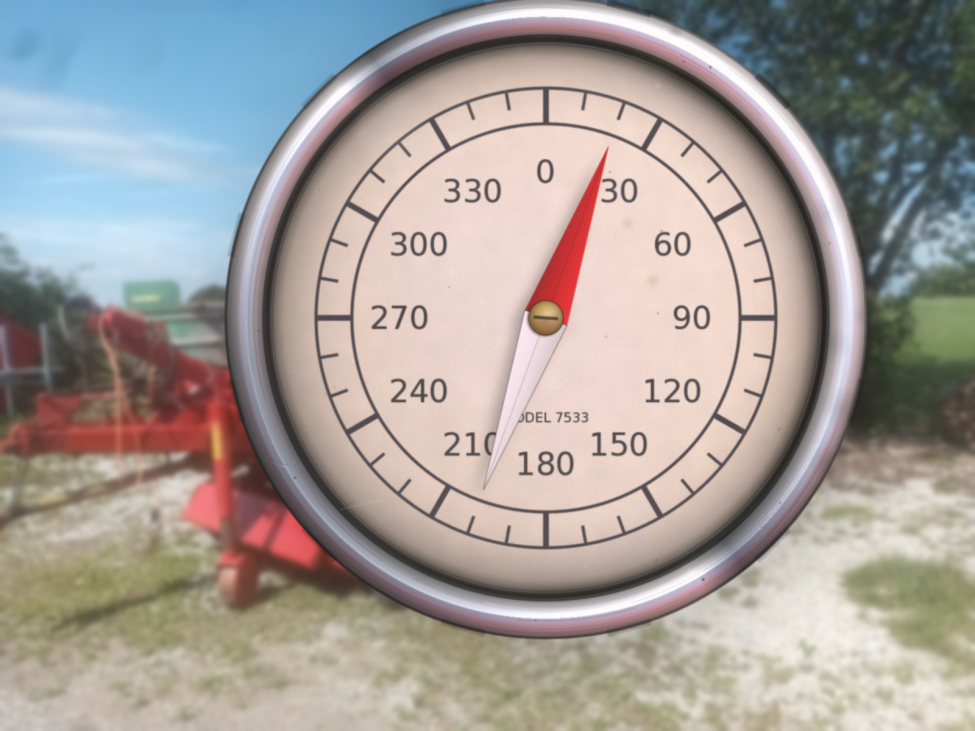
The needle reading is 20 °
